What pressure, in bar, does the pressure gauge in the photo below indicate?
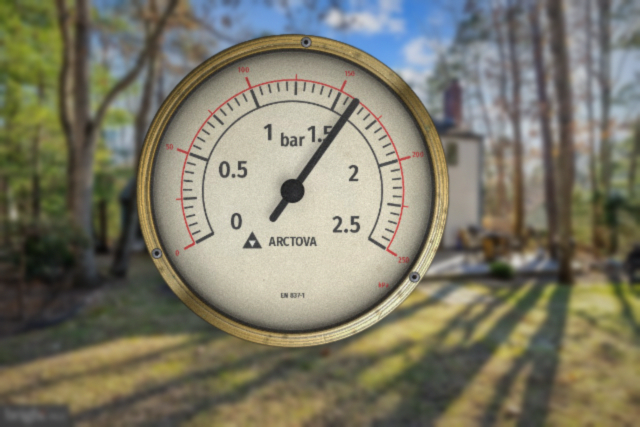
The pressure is 1.6 bar
